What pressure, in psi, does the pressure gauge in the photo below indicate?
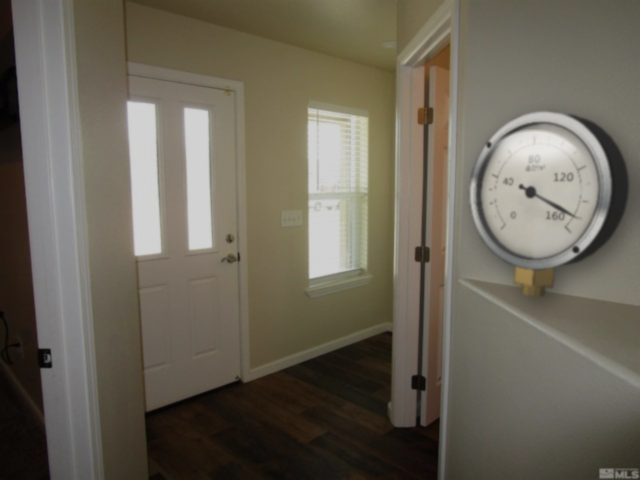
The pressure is 150 psi
